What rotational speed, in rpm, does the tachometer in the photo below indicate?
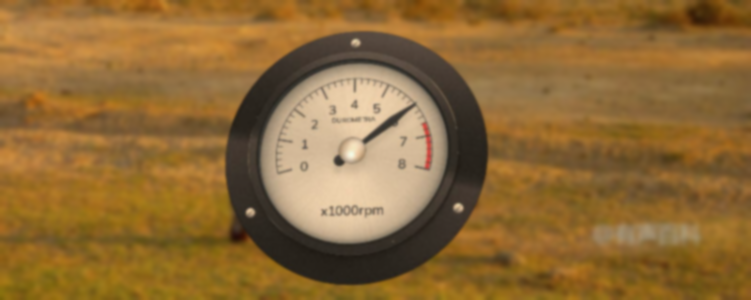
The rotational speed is 6000 rpm
